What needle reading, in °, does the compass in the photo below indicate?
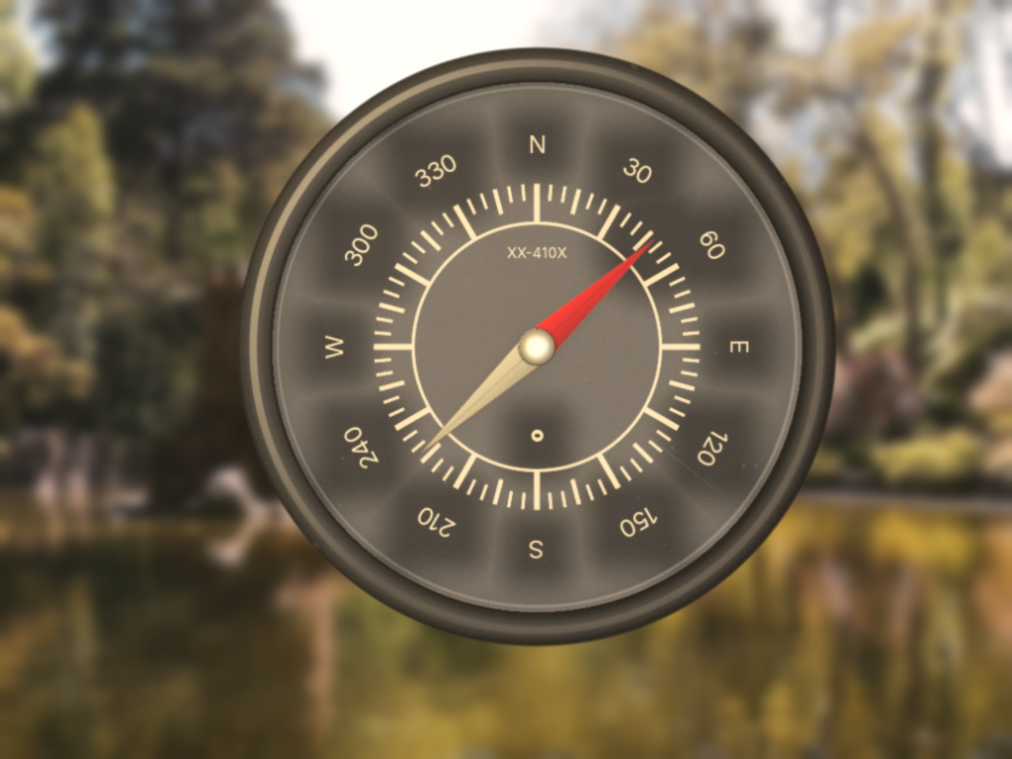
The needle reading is 47.5 °
